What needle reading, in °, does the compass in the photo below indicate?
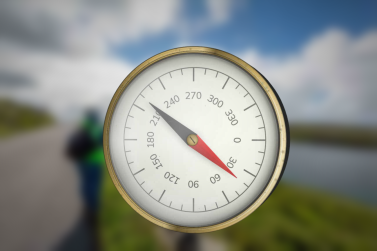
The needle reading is 40 °
